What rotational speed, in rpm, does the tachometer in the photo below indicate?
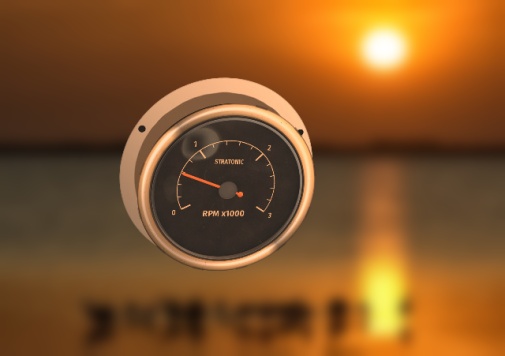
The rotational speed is 600 rpm
